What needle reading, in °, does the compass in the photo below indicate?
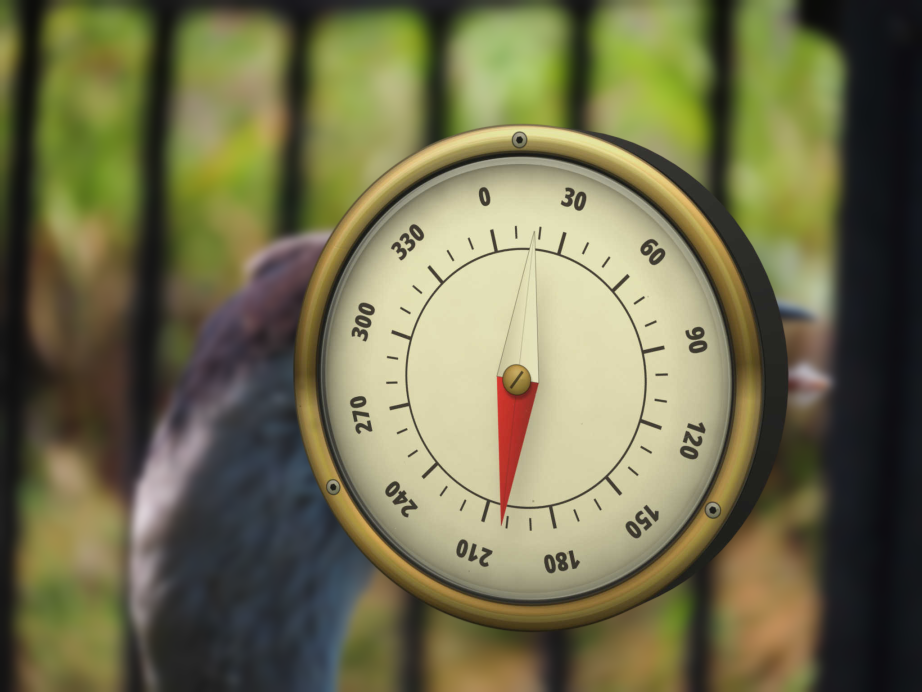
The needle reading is 200 °
